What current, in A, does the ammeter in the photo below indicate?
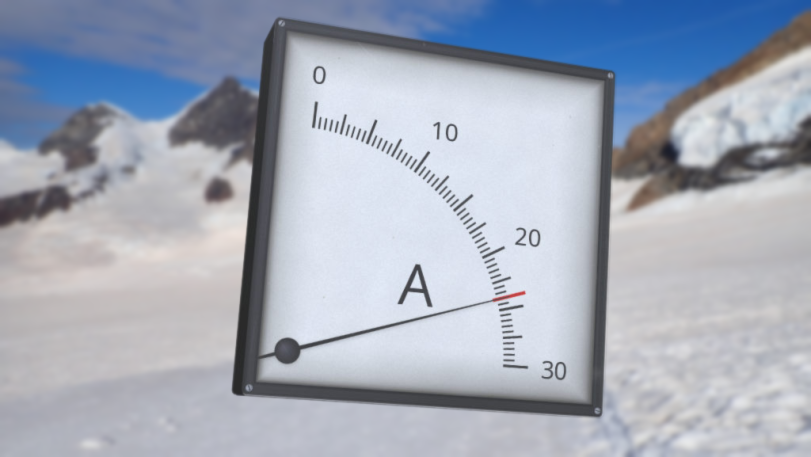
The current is 24 A
